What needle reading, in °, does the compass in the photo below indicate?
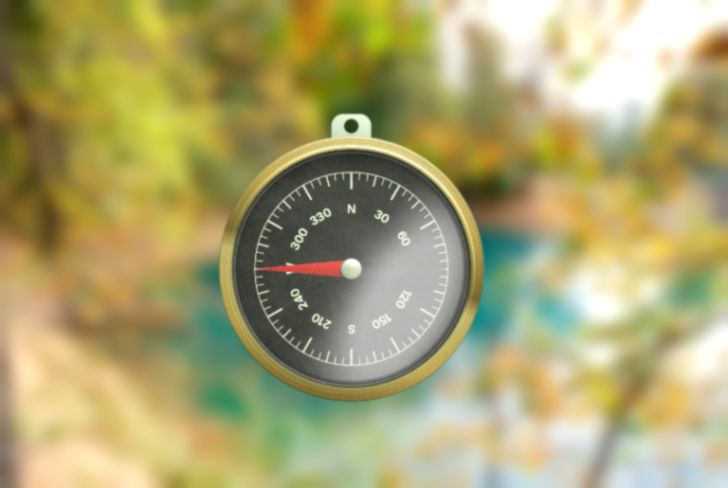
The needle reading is 270 °
